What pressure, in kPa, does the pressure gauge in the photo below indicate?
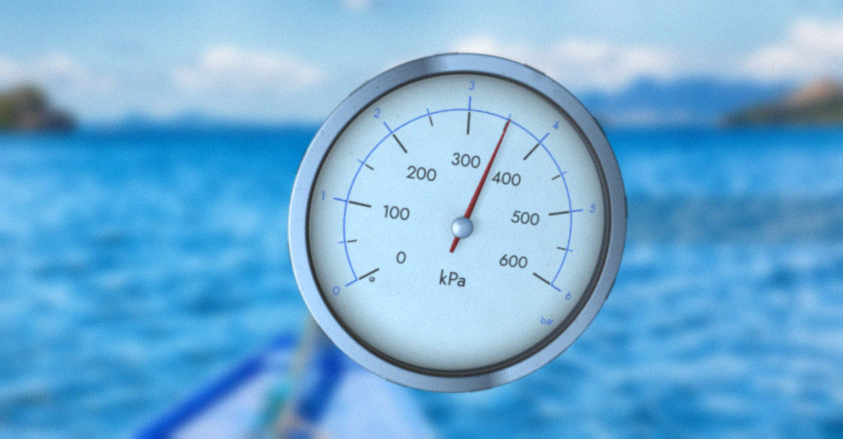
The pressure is 350 kPa
